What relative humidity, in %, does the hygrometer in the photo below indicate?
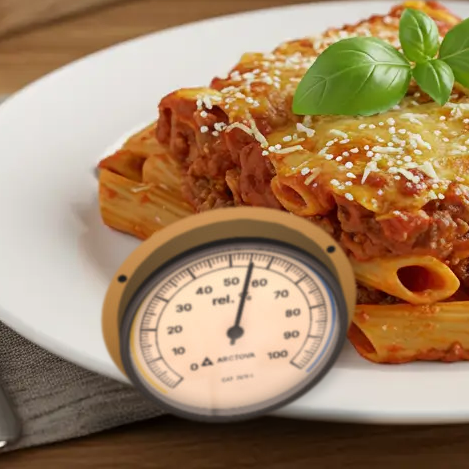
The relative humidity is 55 %
